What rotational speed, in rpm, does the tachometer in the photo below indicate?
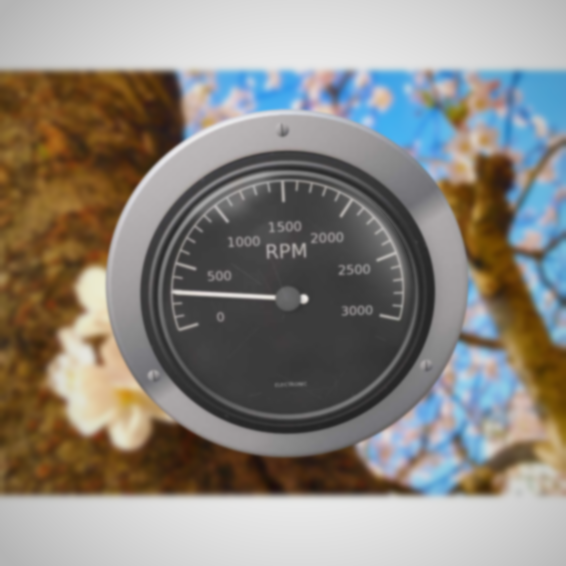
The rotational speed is 300 rpm
